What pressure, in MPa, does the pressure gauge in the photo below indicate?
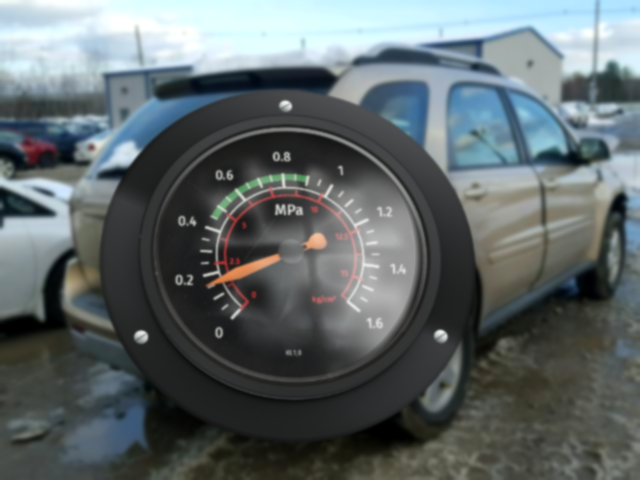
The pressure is 0.15 MPa
